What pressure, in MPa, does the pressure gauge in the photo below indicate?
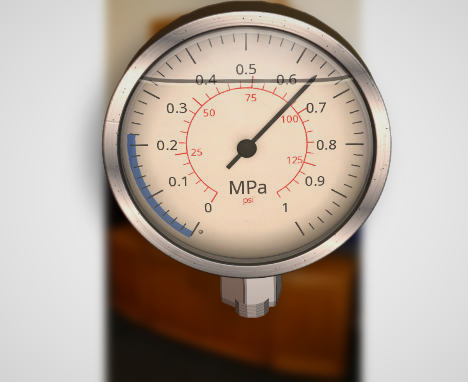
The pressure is 0.64 MPa
